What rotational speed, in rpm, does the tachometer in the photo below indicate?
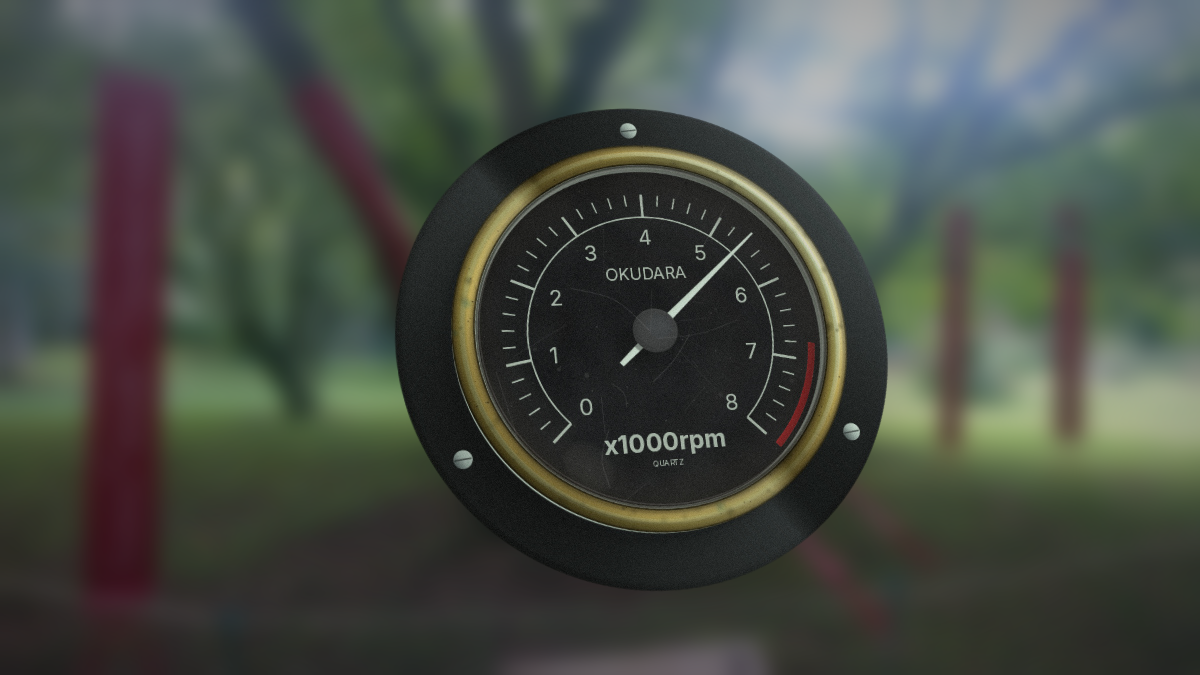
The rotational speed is 5400 rpm
